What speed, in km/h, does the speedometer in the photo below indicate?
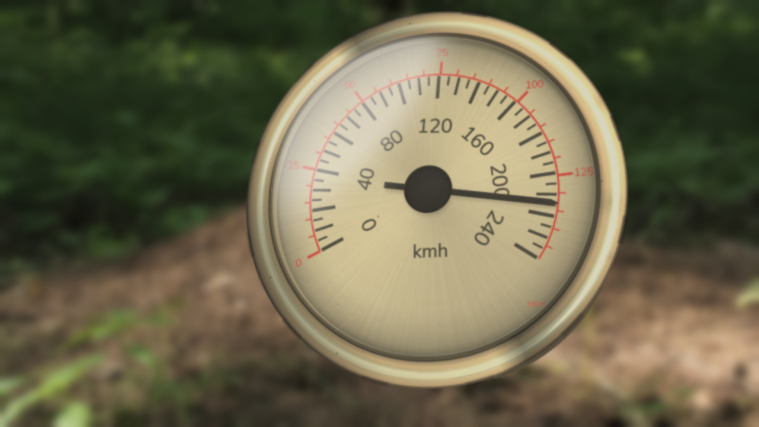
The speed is 215 km/h
